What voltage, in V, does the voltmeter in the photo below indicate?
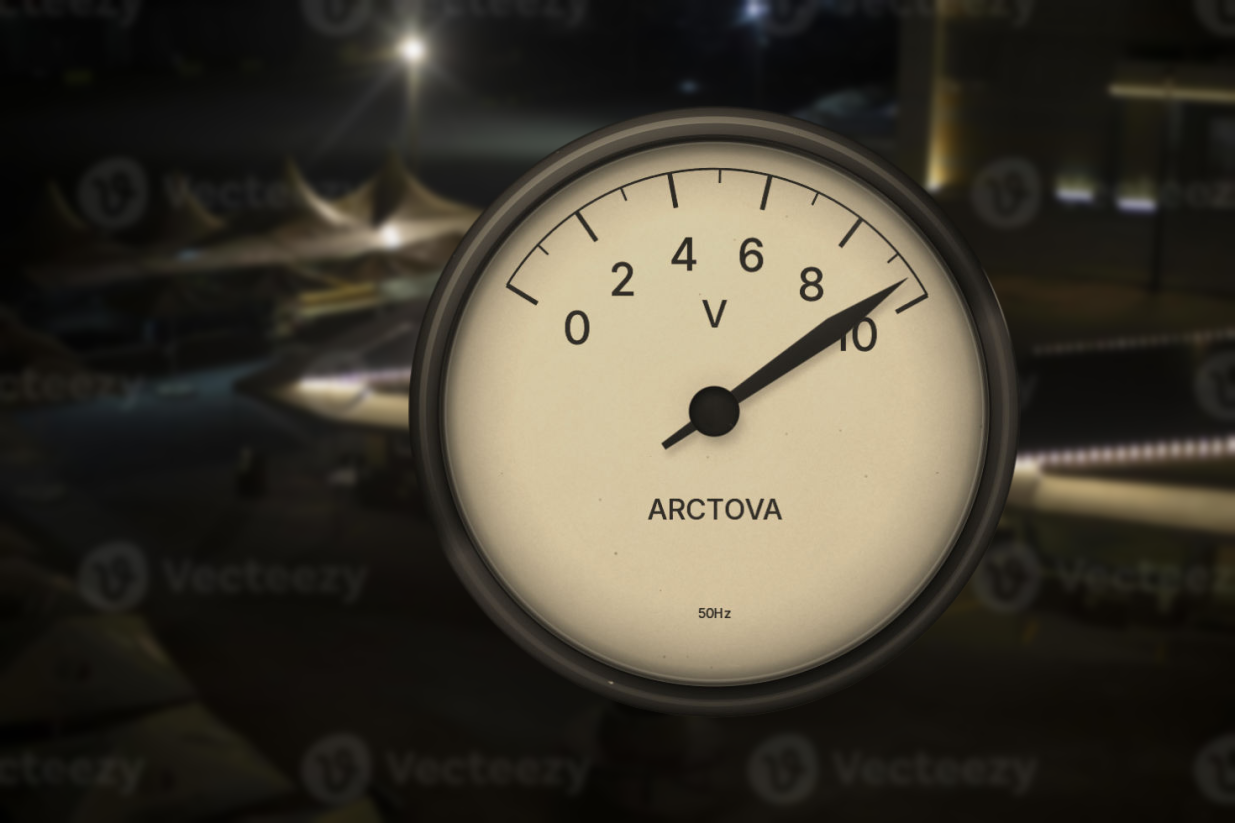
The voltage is 9.5 V
